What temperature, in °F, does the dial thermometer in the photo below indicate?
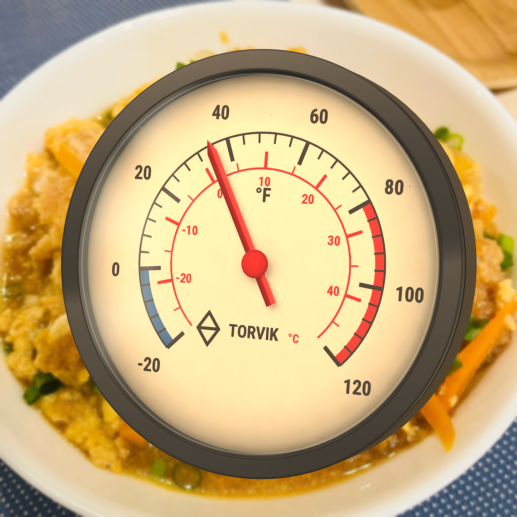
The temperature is 36 °F
